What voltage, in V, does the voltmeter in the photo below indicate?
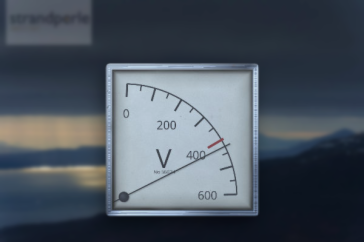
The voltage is 425 V
